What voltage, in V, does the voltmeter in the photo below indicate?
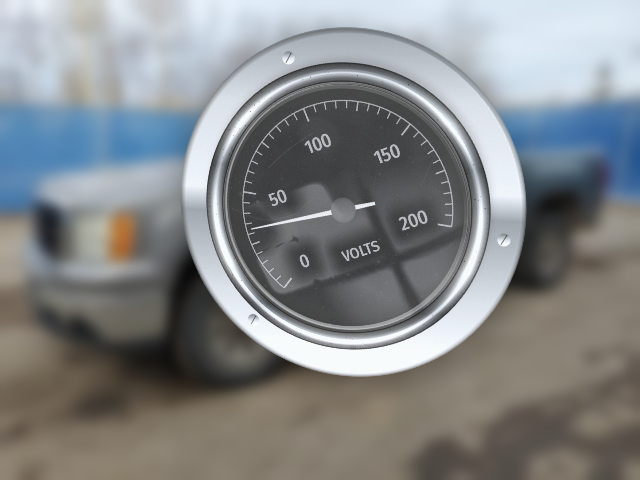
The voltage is 32.5 V
